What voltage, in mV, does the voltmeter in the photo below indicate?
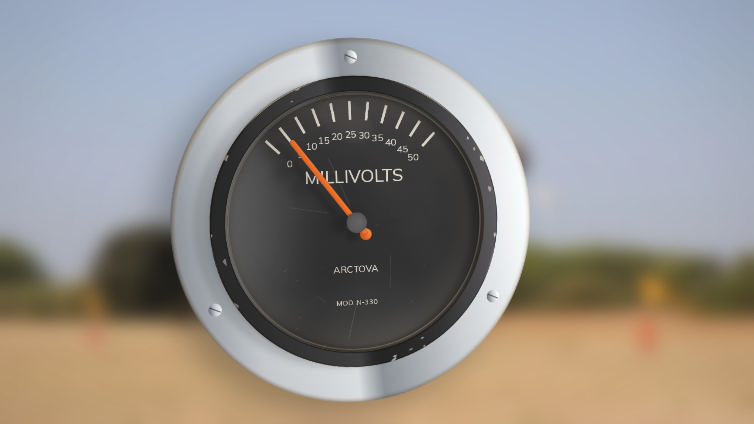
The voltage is 5 mV
